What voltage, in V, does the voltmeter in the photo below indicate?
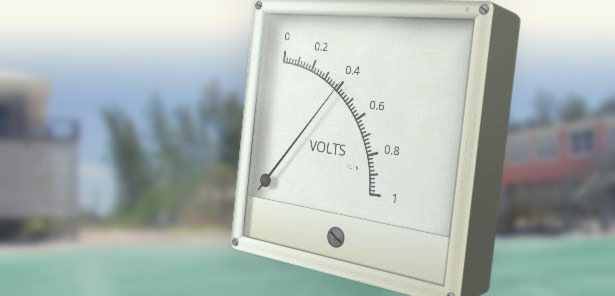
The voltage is 0.4 V
